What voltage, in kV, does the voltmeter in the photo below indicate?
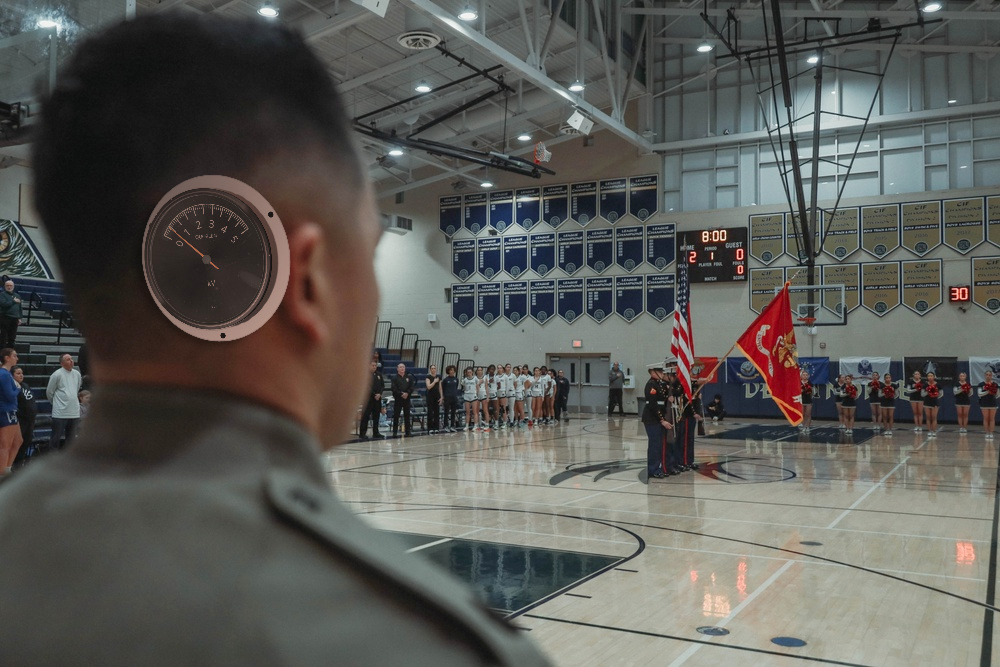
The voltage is 0.5 kV
